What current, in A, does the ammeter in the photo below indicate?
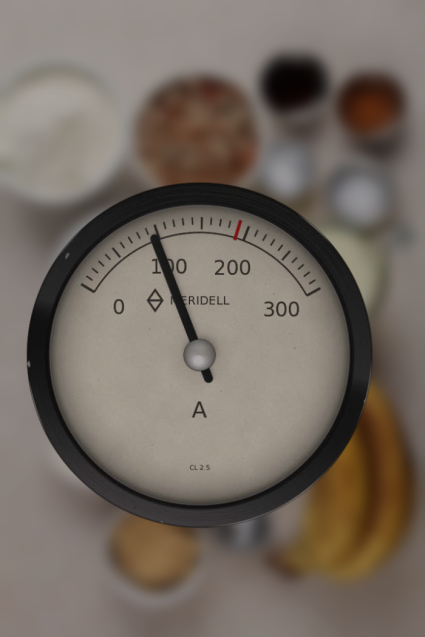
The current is 95 A
